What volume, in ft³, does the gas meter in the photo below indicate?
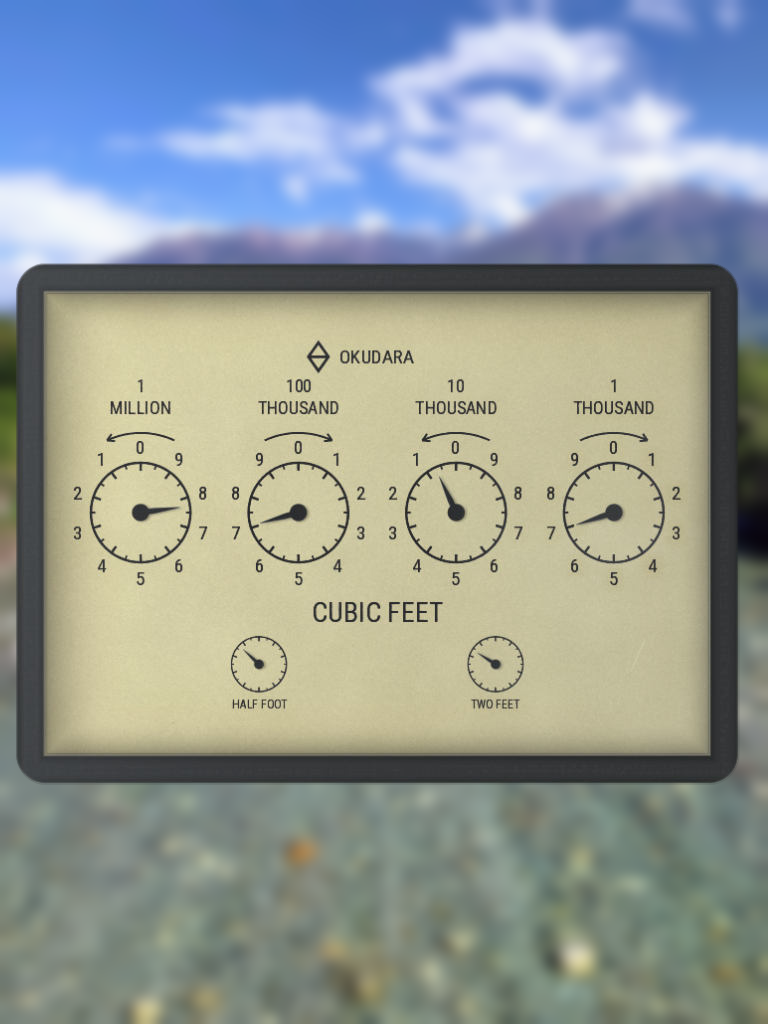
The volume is 770700 ft³
